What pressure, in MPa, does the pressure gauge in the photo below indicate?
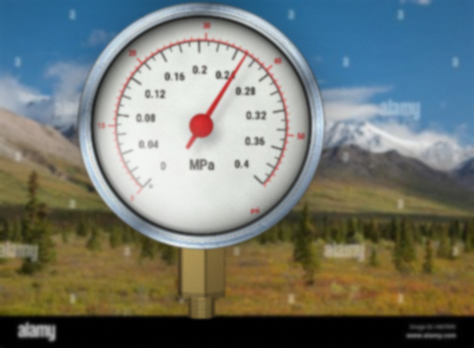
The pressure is 0.25 MPa
